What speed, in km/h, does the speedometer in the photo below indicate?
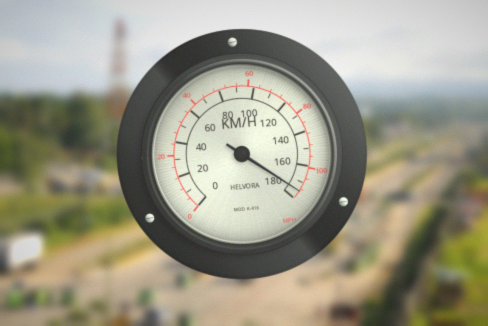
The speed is 175 km/h
